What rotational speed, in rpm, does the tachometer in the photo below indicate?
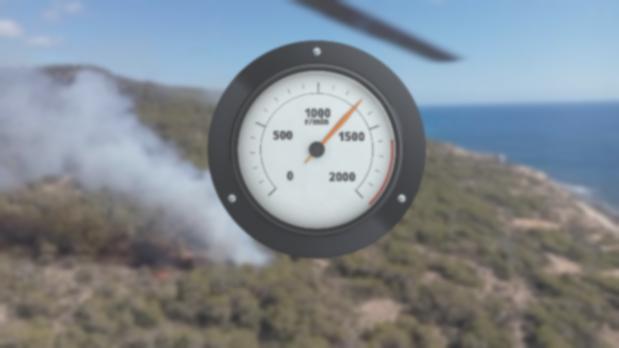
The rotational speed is 1300 rpm
